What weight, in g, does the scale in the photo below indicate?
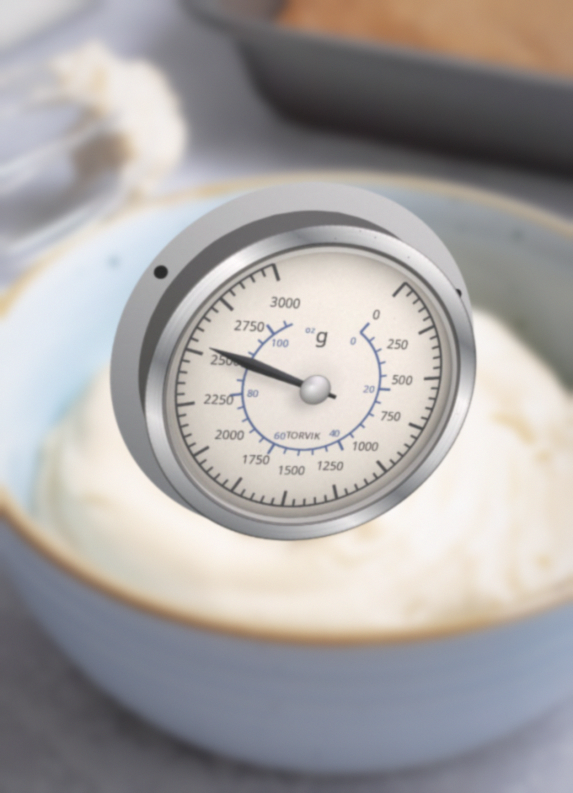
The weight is 2550 g
